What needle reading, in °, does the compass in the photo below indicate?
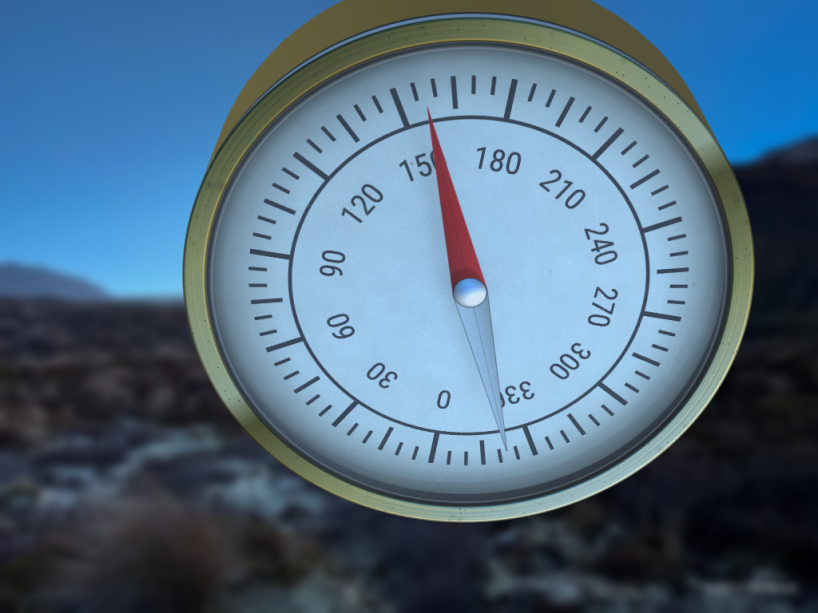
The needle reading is 157.5 °
